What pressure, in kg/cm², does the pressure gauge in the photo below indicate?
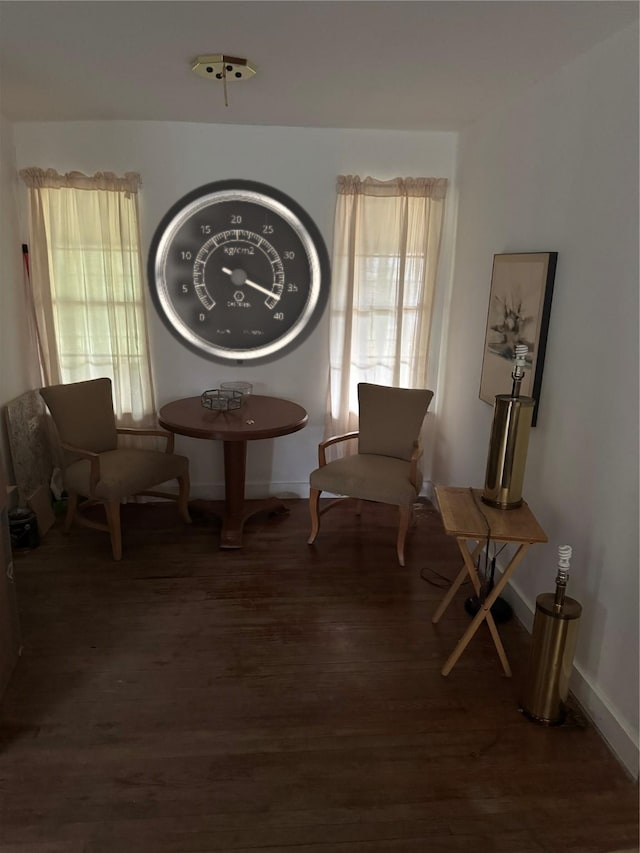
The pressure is 37.5 kg/cm²
